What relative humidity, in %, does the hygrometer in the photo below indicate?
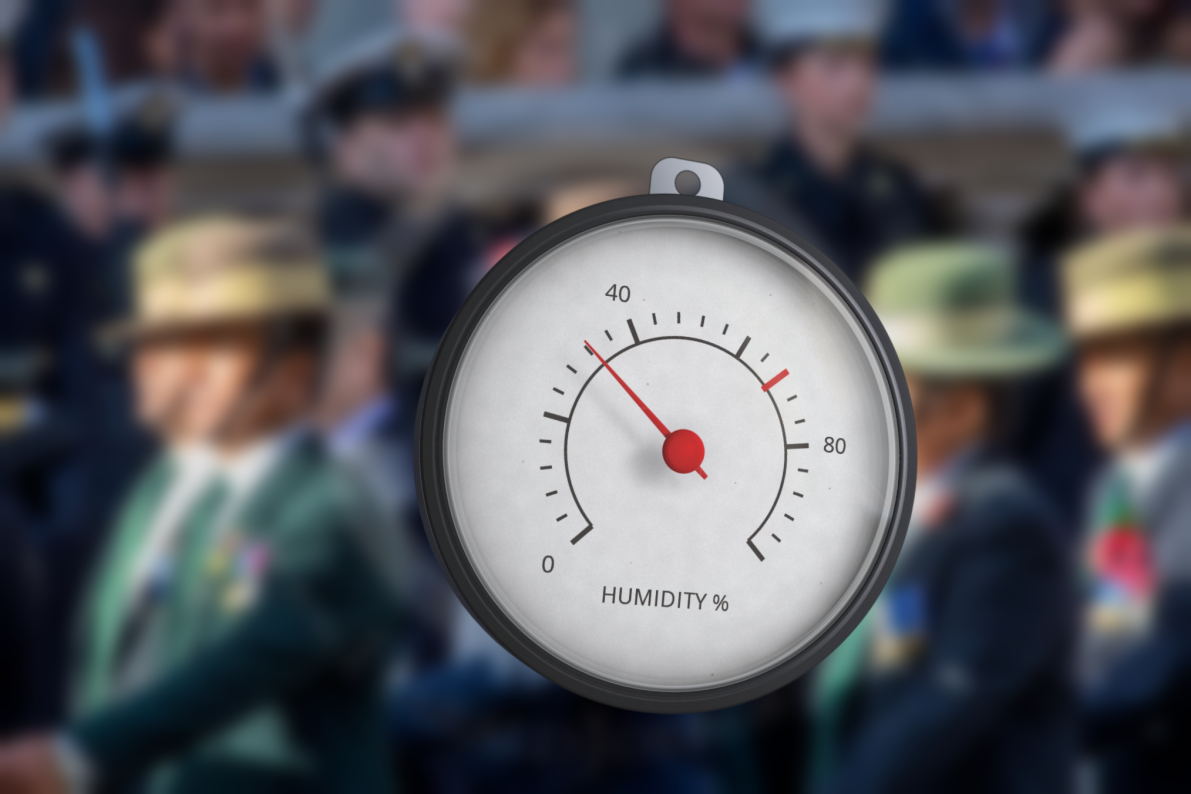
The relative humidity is 32 %
